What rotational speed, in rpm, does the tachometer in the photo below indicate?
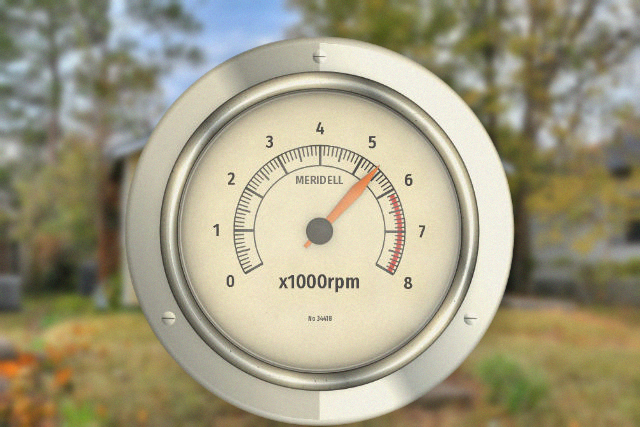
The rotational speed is 5400 rpm
